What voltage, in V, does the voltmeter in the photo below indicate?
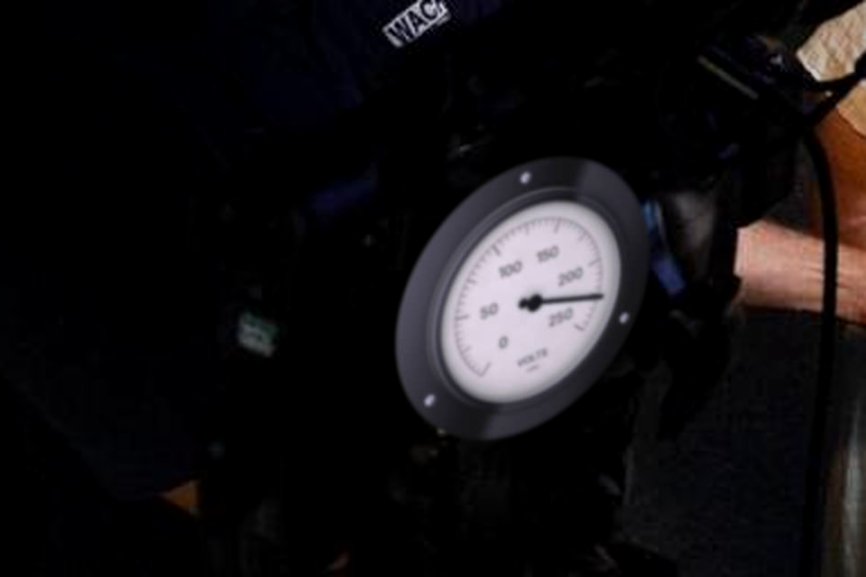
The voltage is 225 V
